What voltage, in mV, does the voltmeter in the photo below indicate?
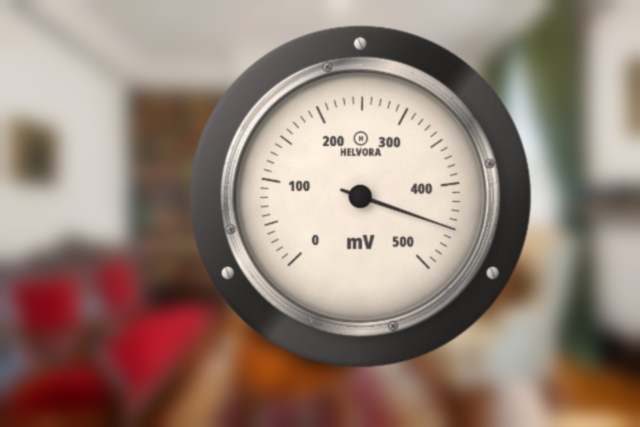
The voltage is 450 mV
